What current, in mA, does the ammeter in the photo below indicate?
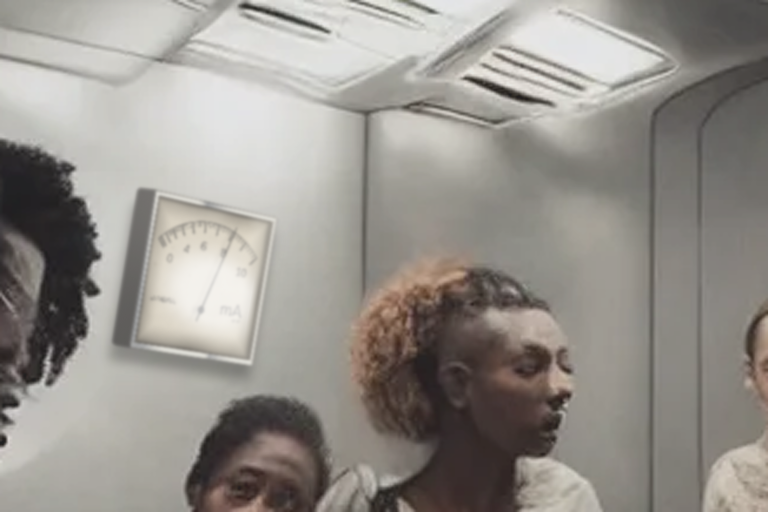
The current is 8 mA
